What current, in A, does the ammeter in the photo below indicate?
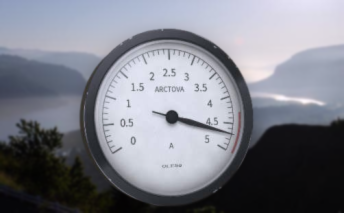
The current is 4.7 A
